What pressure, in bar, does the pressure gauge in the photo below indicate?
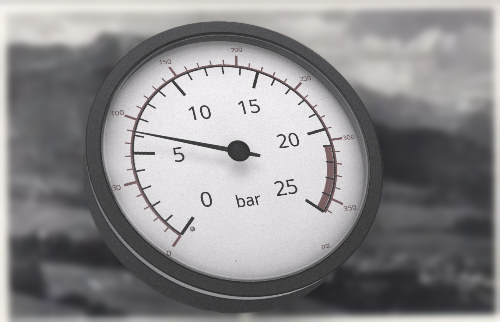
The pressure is 6 bar
